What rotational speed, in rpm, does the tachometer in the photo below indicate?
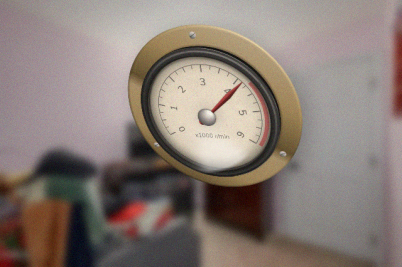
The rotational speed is 4125 rpm
